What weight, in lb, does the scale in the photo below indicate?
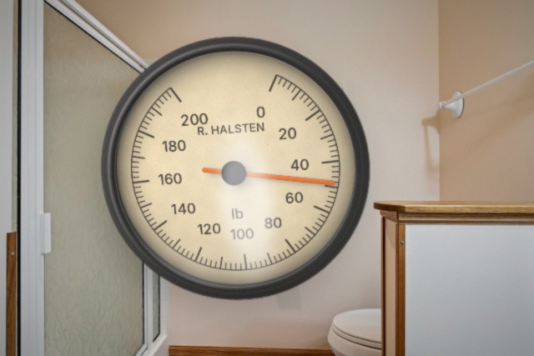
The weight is 48 lb
